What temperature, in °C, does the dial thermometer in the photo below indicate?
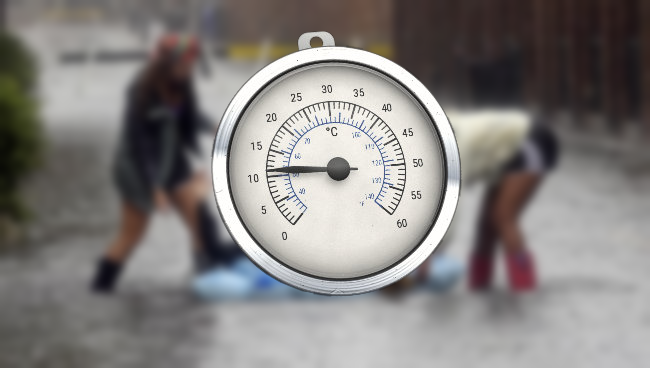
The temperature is 11 °C
